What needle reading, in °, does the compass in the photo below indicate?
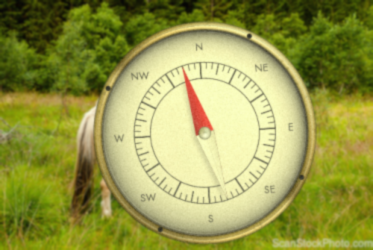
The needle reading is 345 °
